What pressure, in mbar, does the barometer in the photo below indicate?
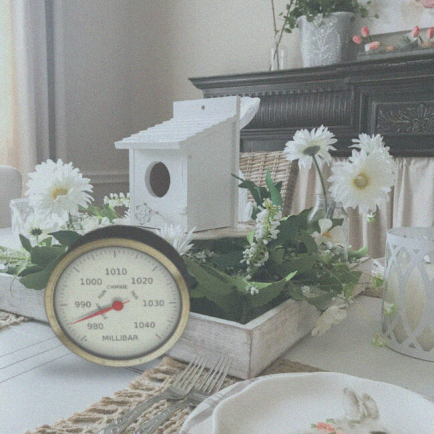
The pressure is 985 mbar
